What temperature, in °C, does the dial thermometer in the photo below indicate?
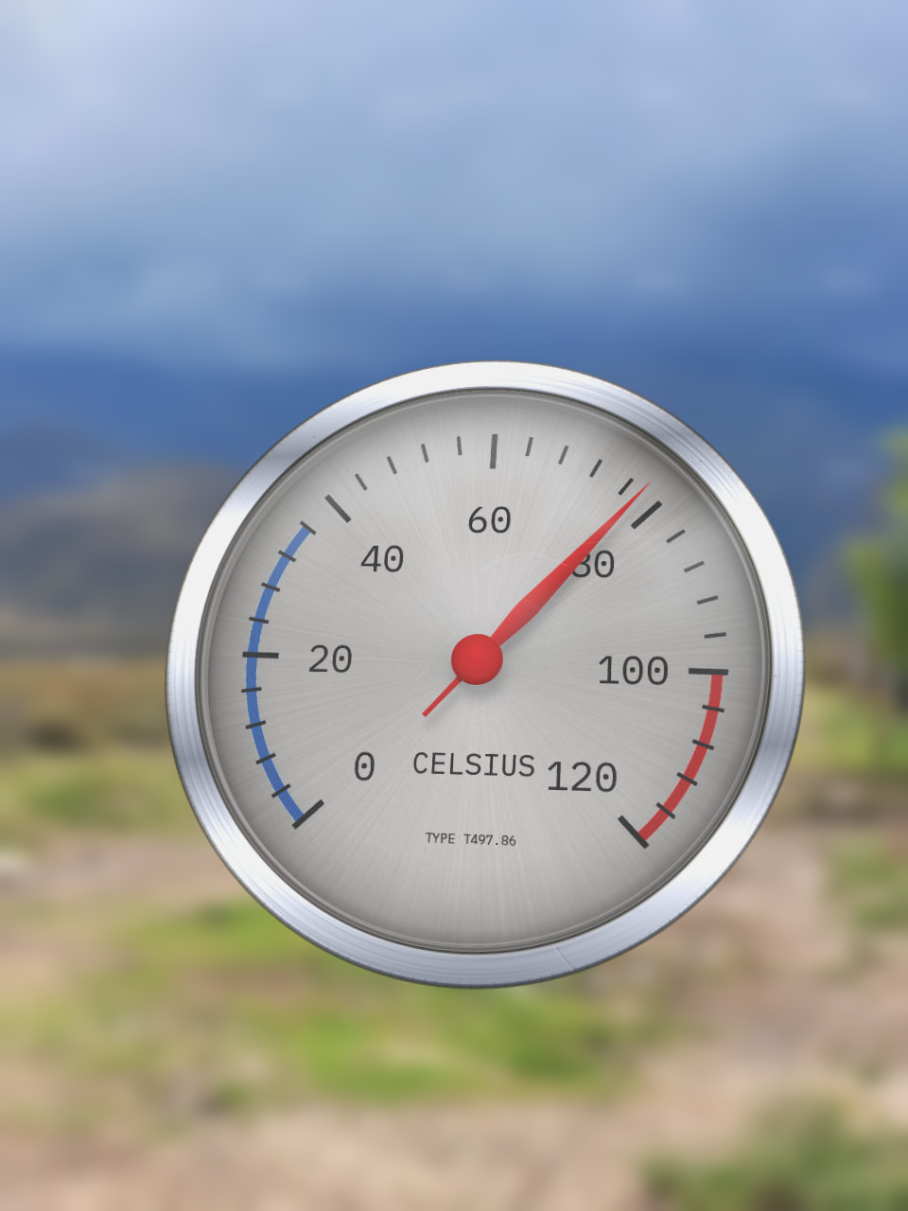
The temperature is 78 °C
